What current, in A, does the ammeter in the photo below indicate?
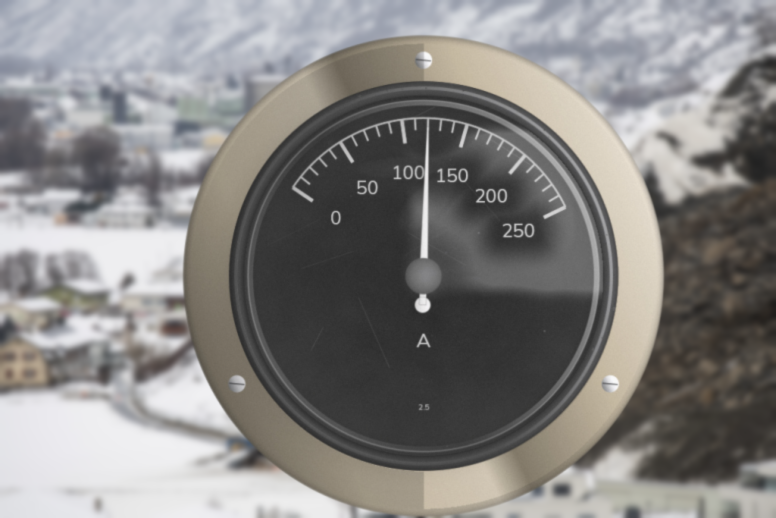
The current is 120 A
